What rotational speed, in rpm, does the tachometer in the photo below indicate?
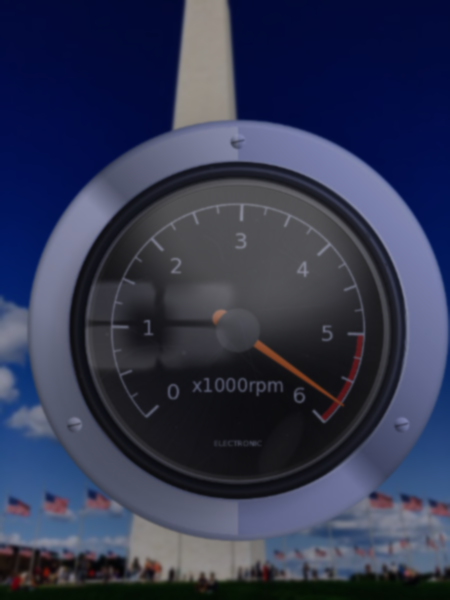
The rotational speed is 5750 rpm
